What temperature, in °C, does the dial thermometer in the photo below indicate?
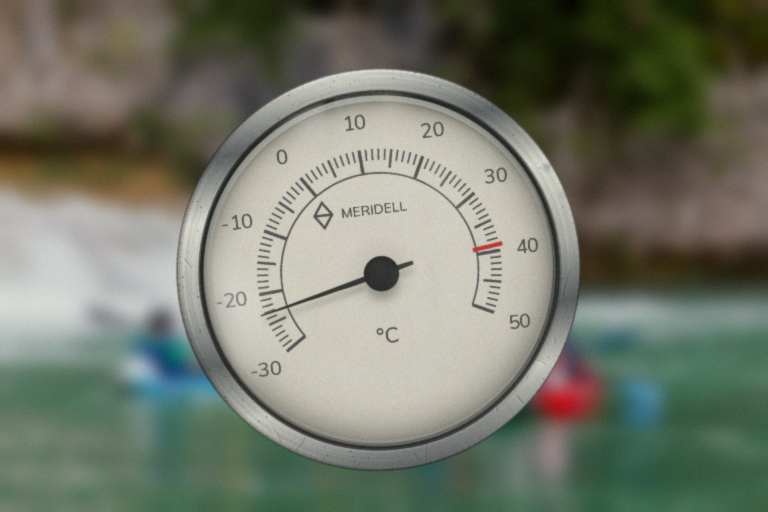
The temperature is -23 °C
